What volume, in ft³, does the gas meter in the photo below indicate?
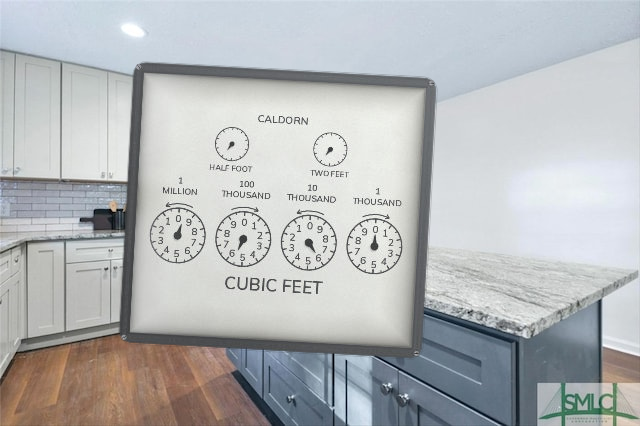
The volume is 956000 ft³
